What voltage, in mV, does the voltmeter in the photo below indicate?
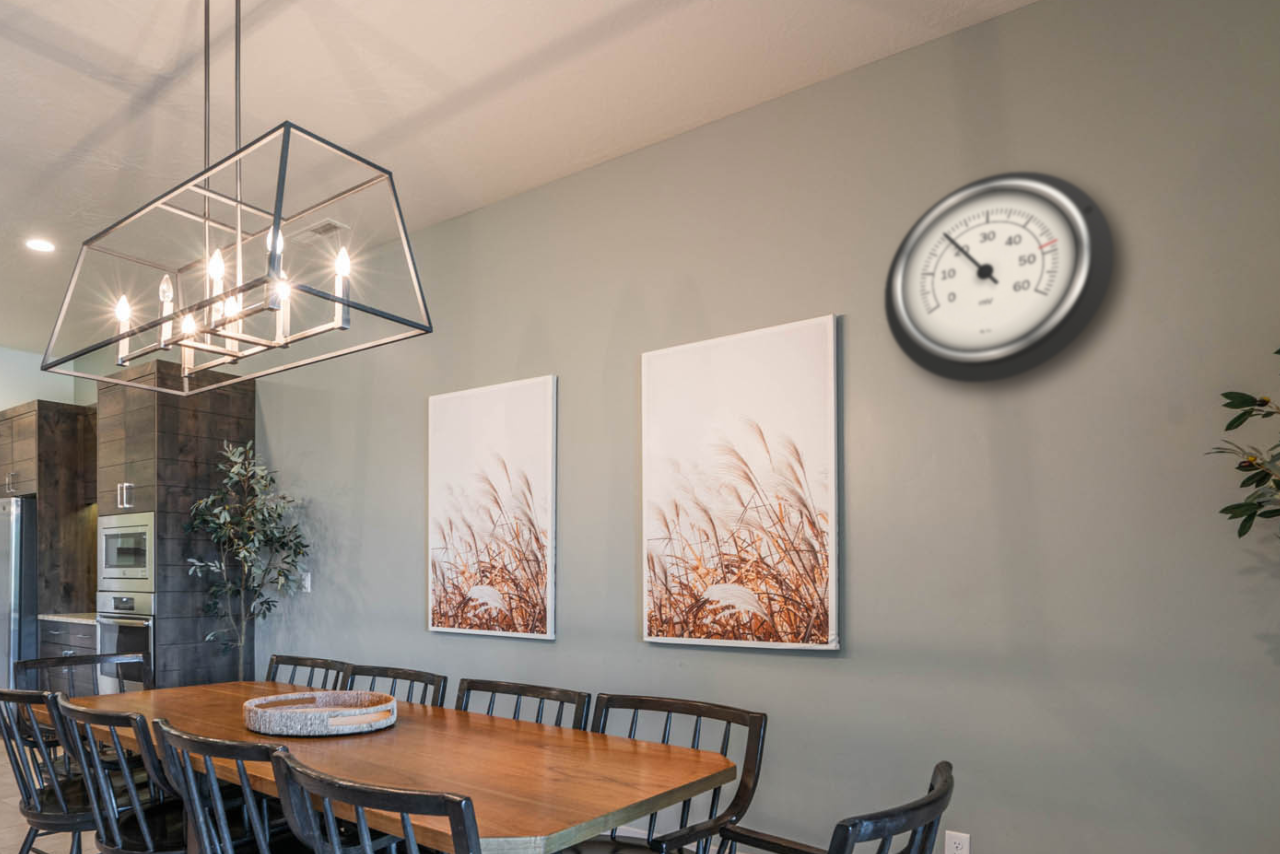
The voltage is 20 mV
